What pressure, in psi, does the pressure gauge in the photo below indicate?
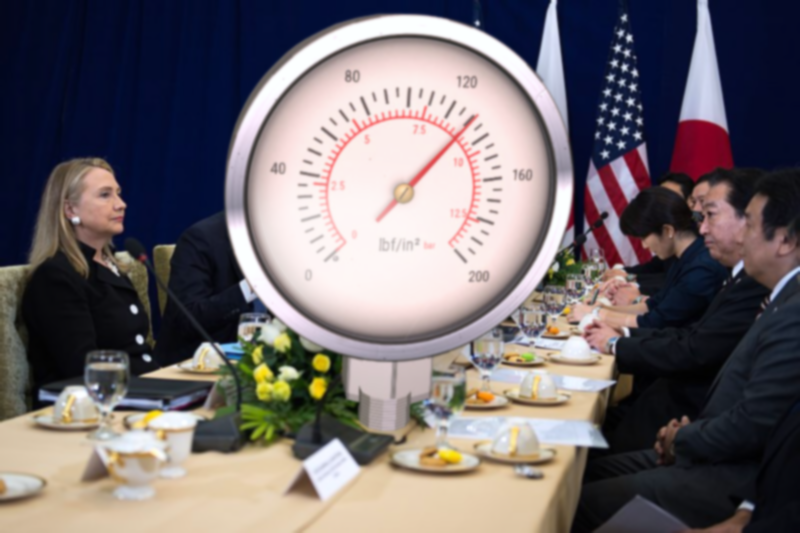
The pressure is 130 psi
